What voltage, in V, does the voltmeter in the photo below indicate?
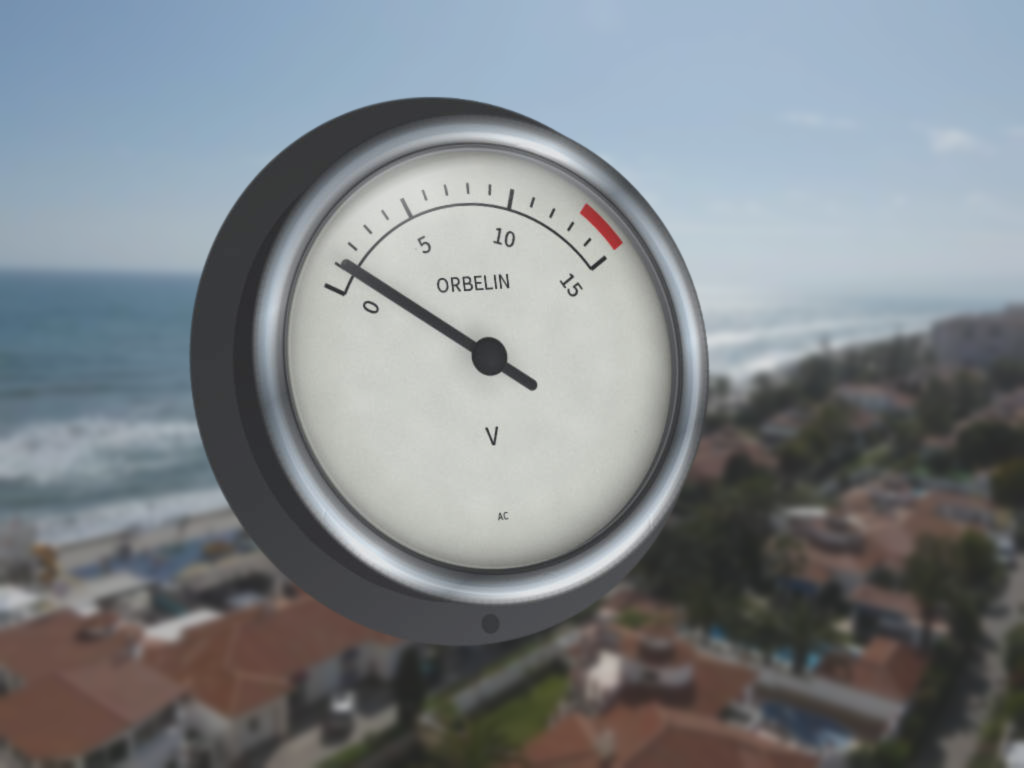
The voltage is 1 V
